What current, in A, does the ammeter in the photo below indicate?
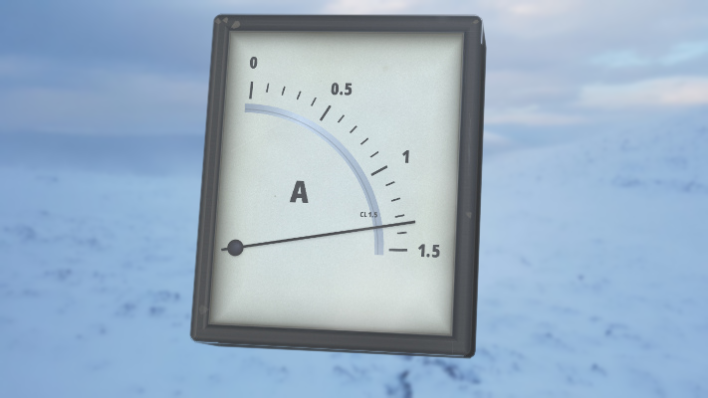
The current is 1.35 A
